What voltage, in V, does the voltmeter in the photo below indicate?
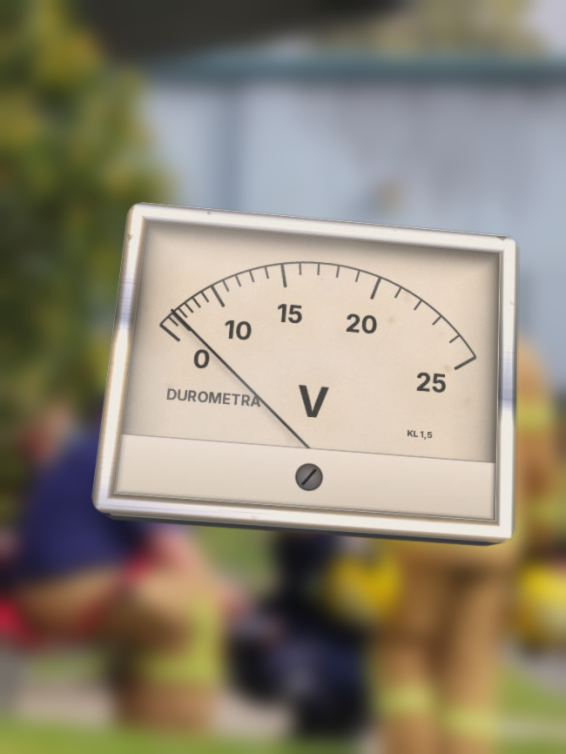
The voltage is 5 V
